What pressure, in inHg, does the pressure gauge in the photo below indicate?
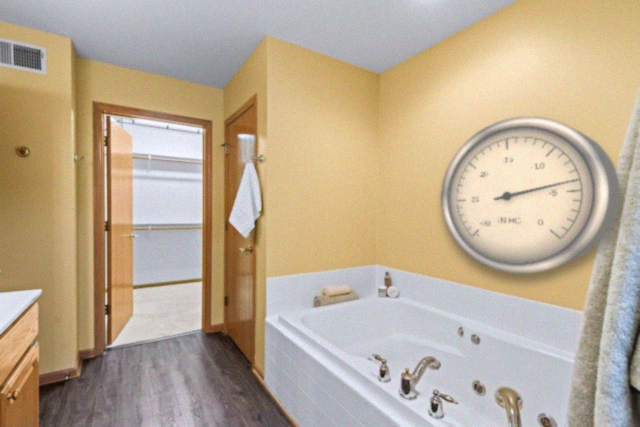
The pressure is -6 inHg
